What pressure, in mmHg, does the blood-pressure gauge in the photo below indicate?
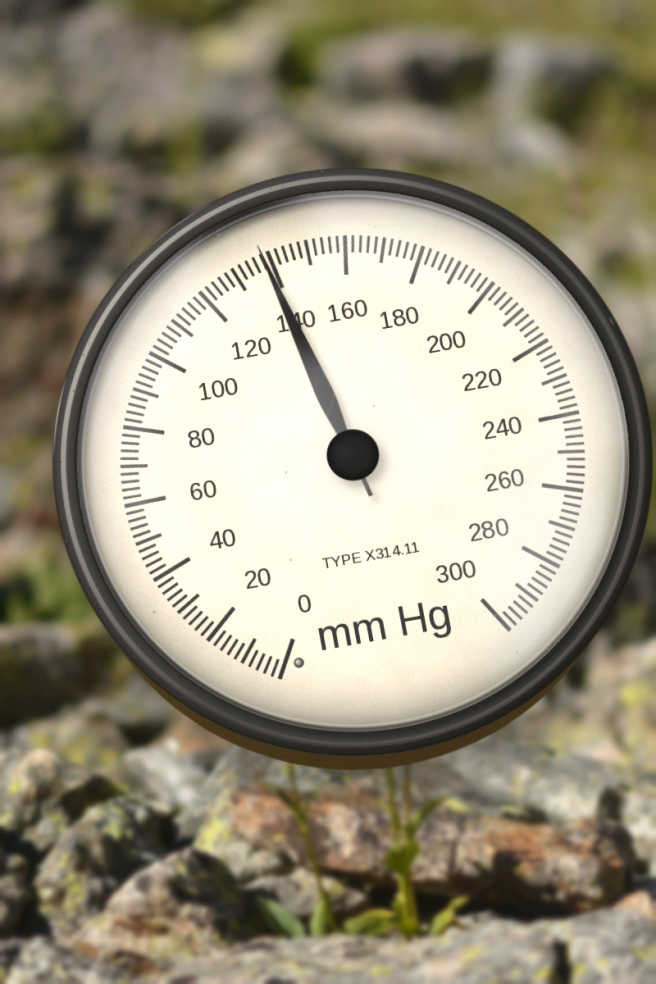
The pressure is 138 mmHg
